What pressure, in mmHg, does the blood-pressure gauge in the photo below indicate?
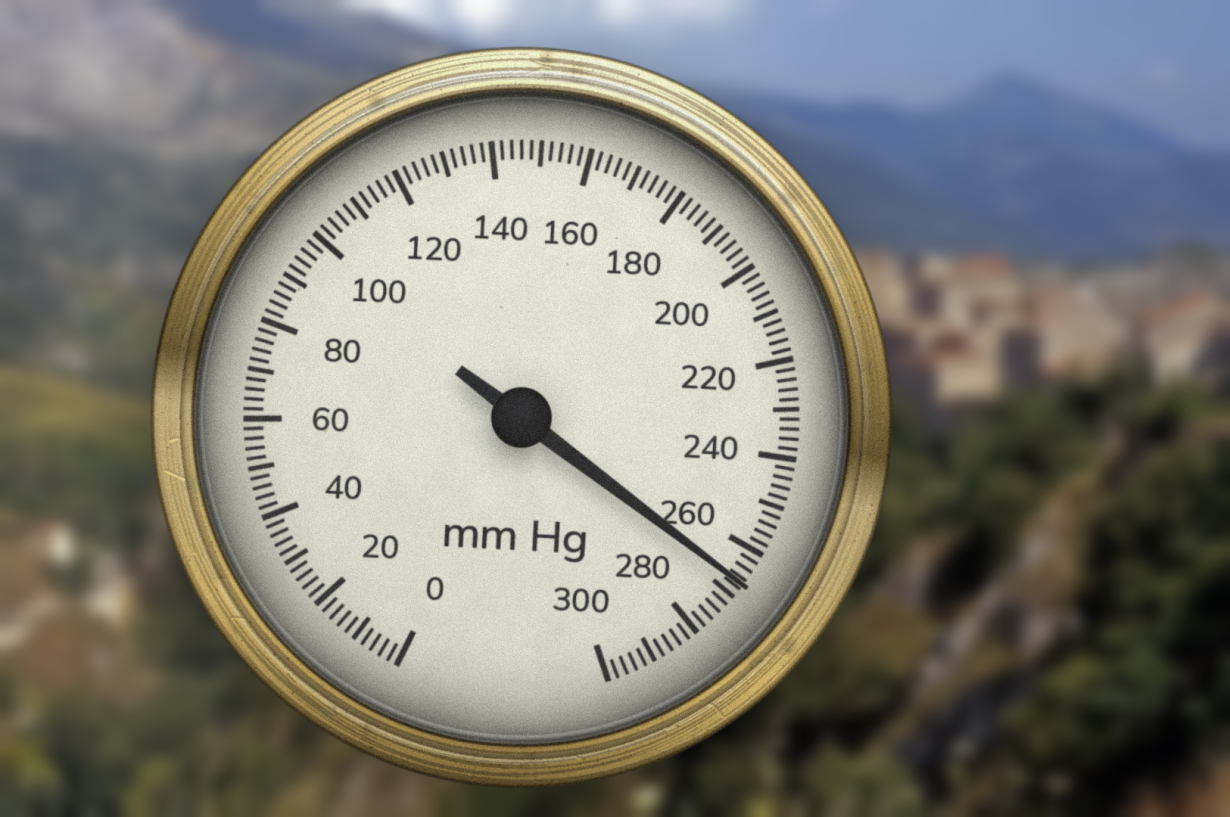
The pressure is 267 mmHg
